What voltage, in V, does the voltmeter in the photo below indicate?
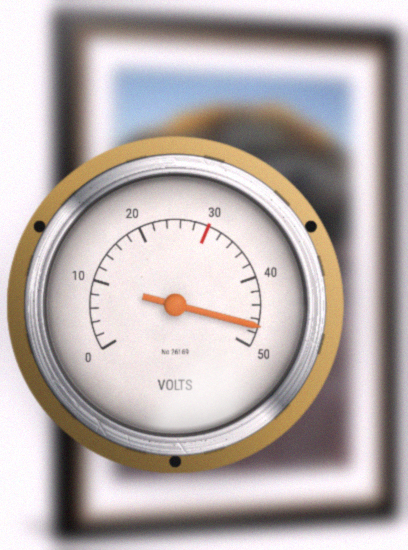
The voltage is 47 V
